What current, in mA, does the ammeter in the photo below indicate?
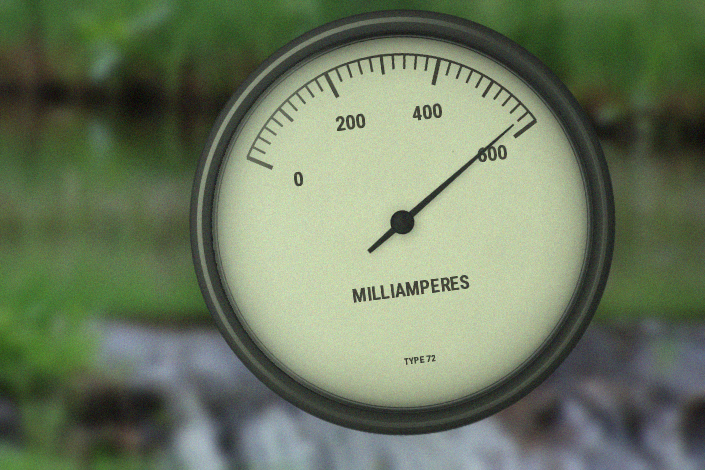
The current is 580 mA
